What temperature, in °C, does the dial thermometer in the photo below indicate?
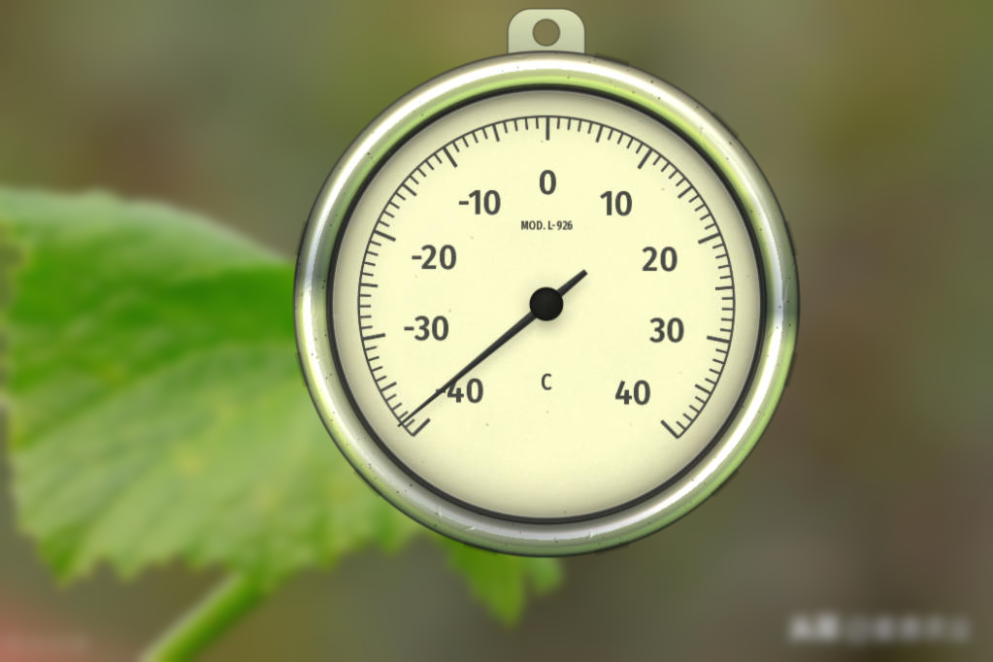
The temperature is -38.5 °C
